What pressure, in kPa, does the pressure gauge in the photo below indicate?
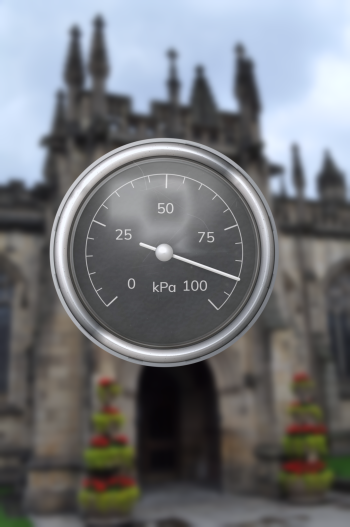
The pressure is 90 kPa
